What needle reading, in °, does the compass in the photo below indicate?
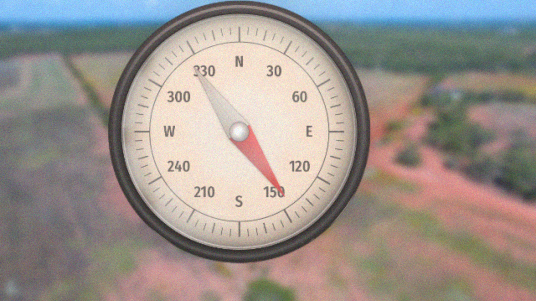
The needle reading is 145 °
